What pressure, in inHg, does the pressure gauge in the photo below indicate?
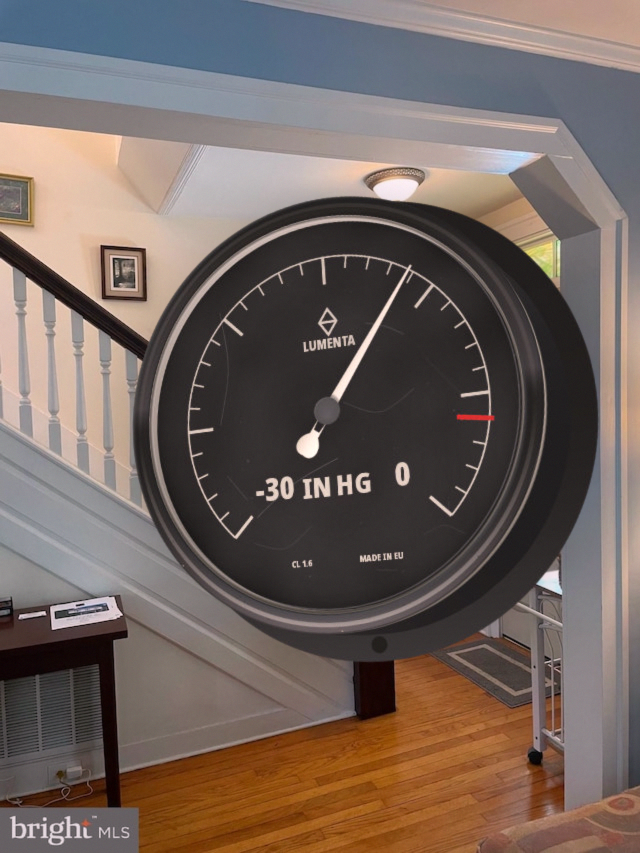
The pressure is -11 inHg
